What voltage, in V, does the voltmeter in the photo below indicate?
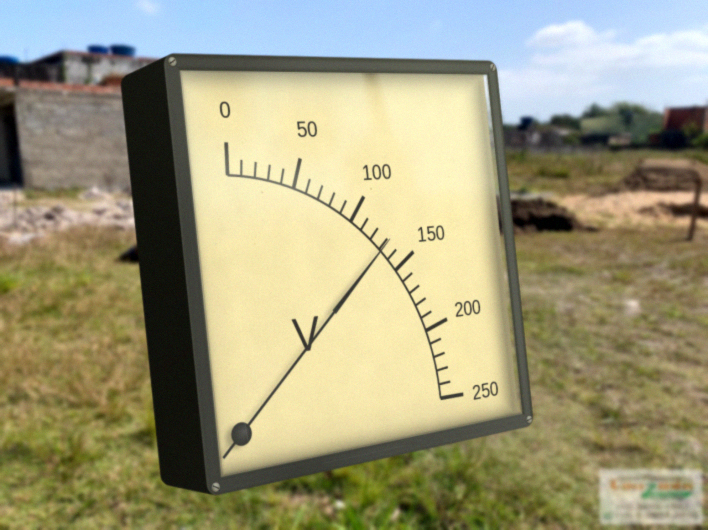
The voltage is 130 V
